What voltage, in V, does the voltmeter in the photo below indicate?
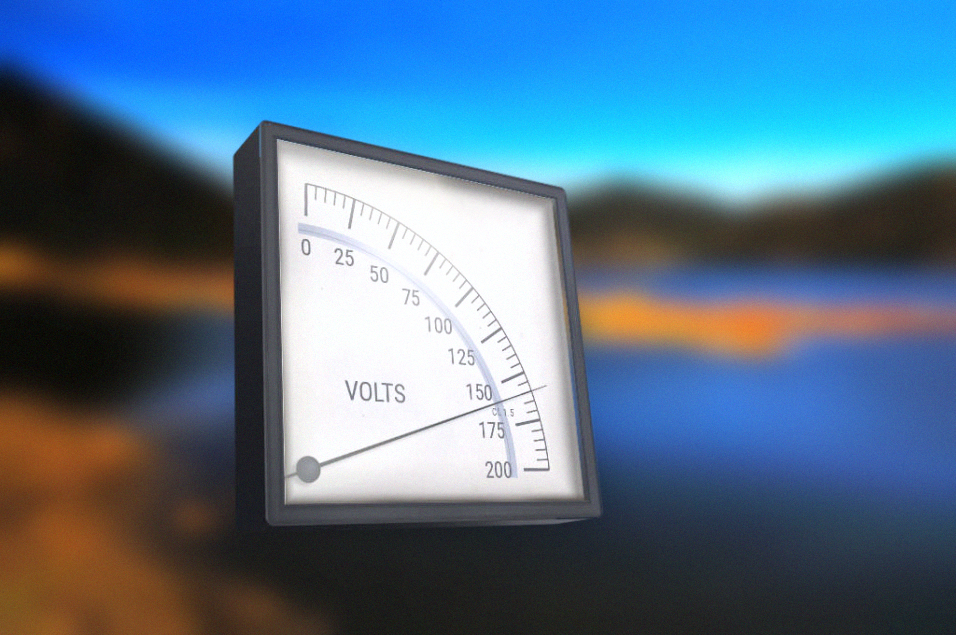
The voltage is 160 V
